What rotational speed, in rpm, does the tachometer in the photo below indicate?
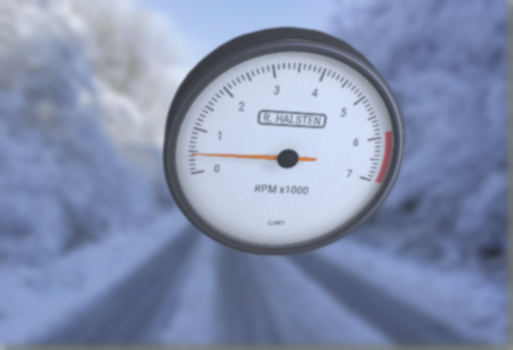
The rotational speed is 500 rpm
